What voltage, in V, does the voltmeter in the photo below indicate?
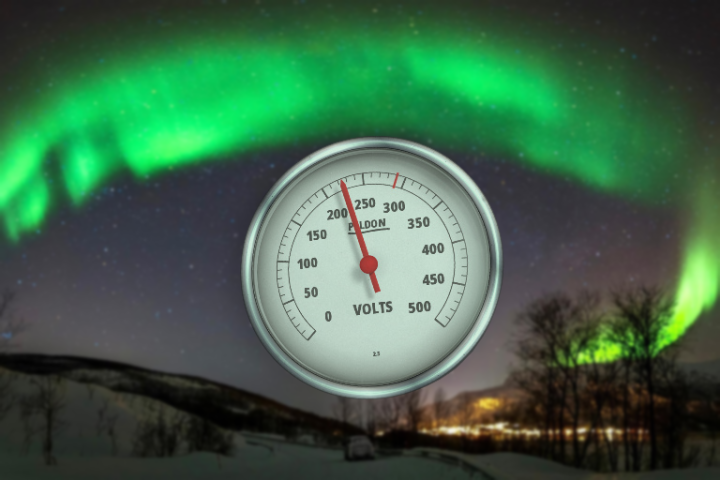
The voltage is 225 V
